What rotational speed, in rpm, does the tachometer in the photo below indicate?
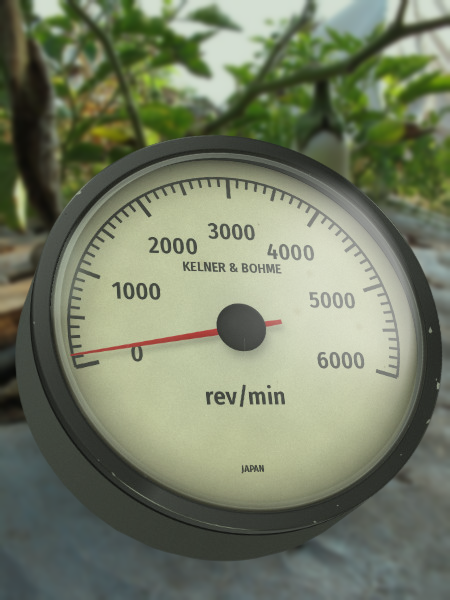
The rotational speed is 100 rpm
